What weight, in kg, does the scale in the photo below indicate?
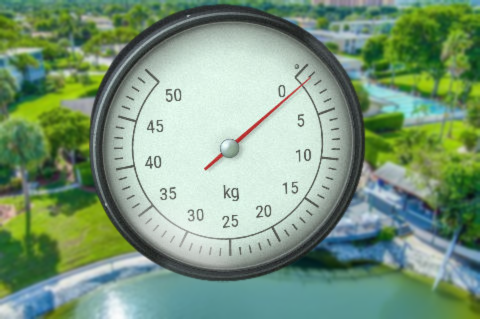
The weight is 1 kg
